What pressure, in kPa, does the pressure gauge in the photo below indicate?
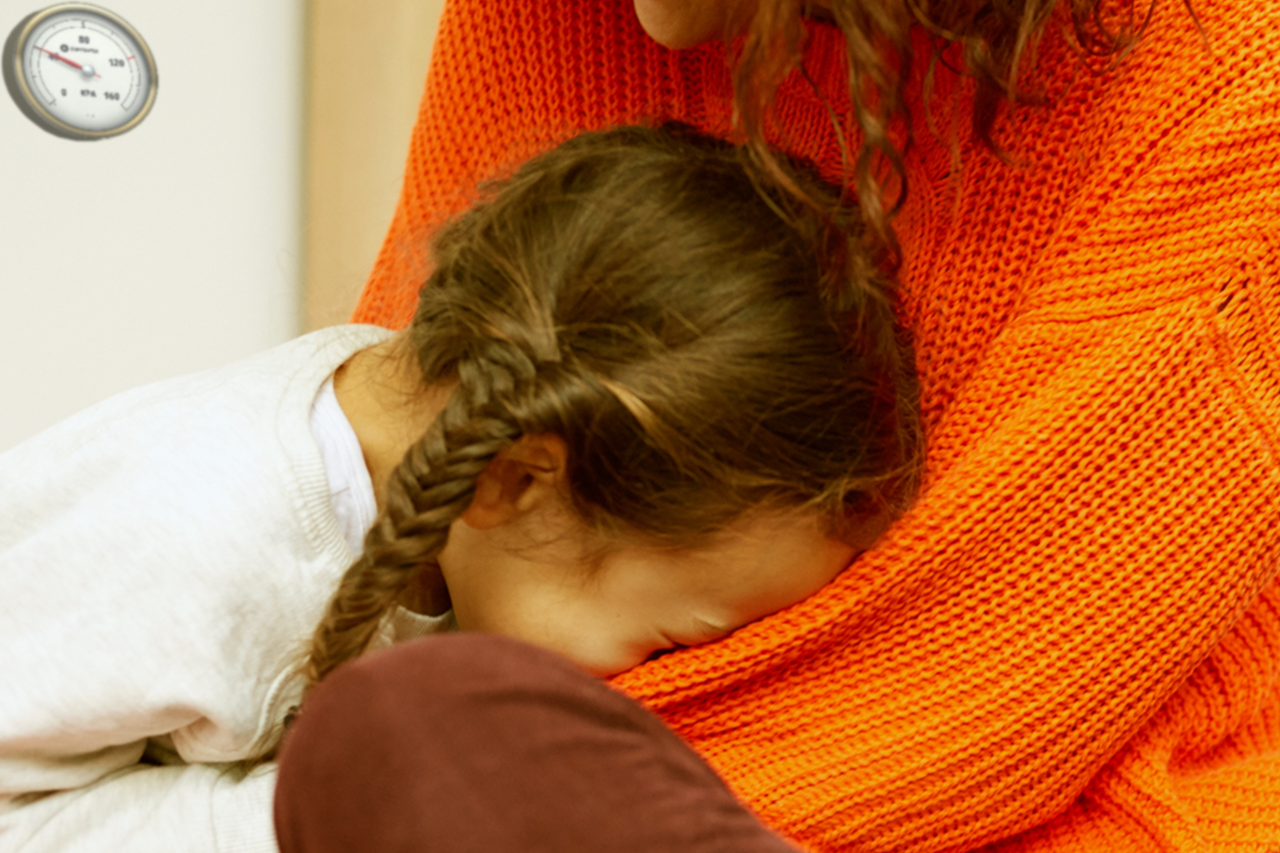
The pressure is 40 kPa
